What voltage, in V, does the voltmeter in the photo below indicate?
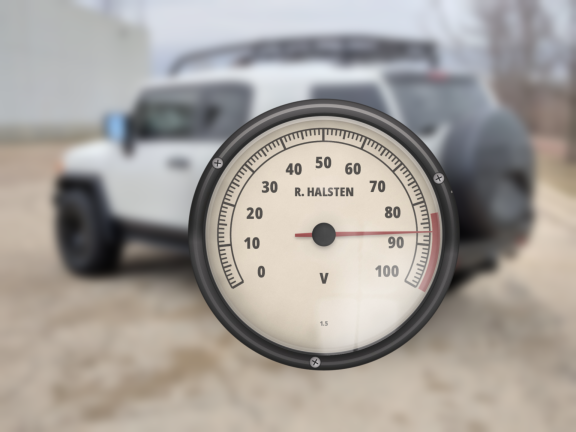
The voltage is 87 V
